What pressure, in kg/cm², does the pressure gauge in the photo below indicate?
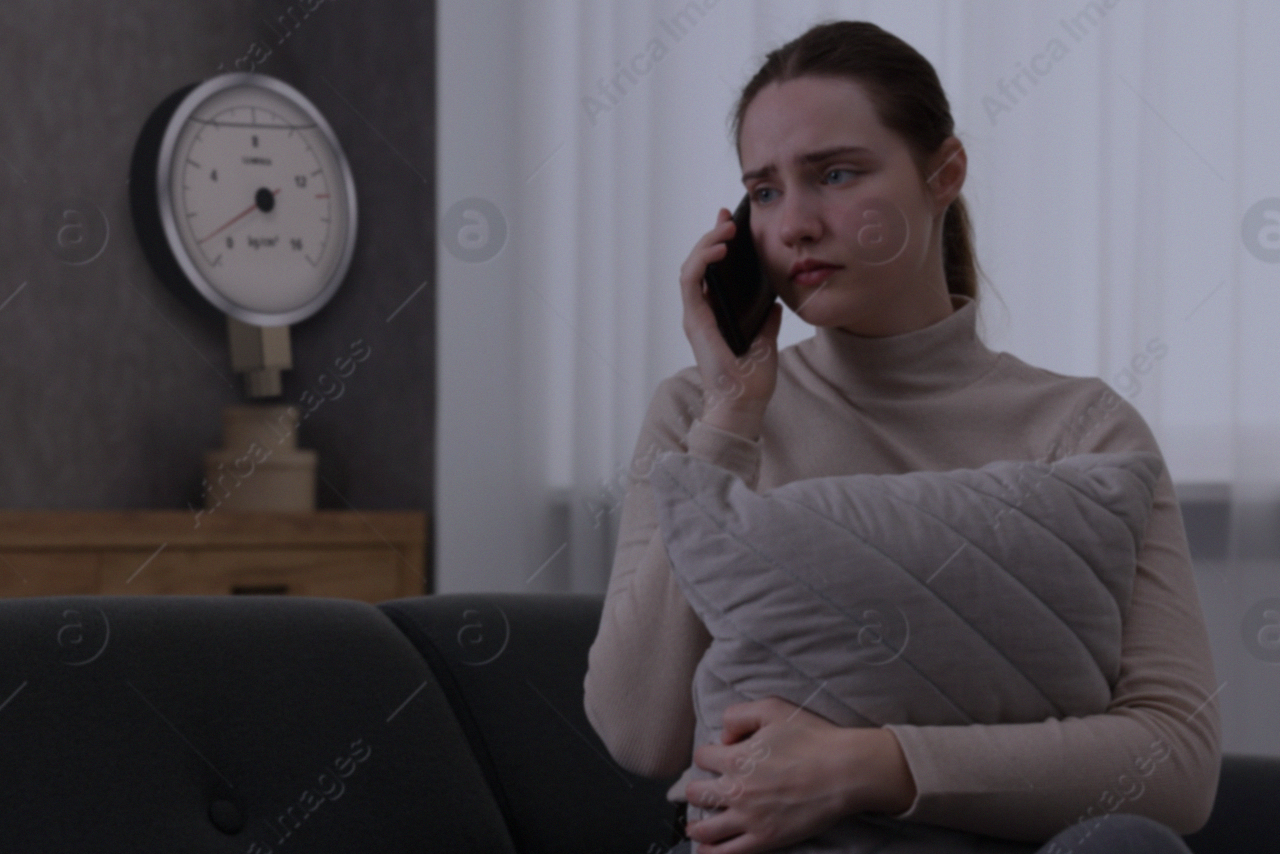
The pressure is 1 kg/cm²
